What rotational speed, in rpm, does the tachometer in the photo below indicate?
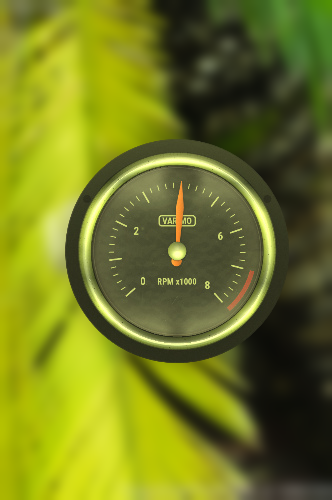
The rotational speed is 4000 rpm
